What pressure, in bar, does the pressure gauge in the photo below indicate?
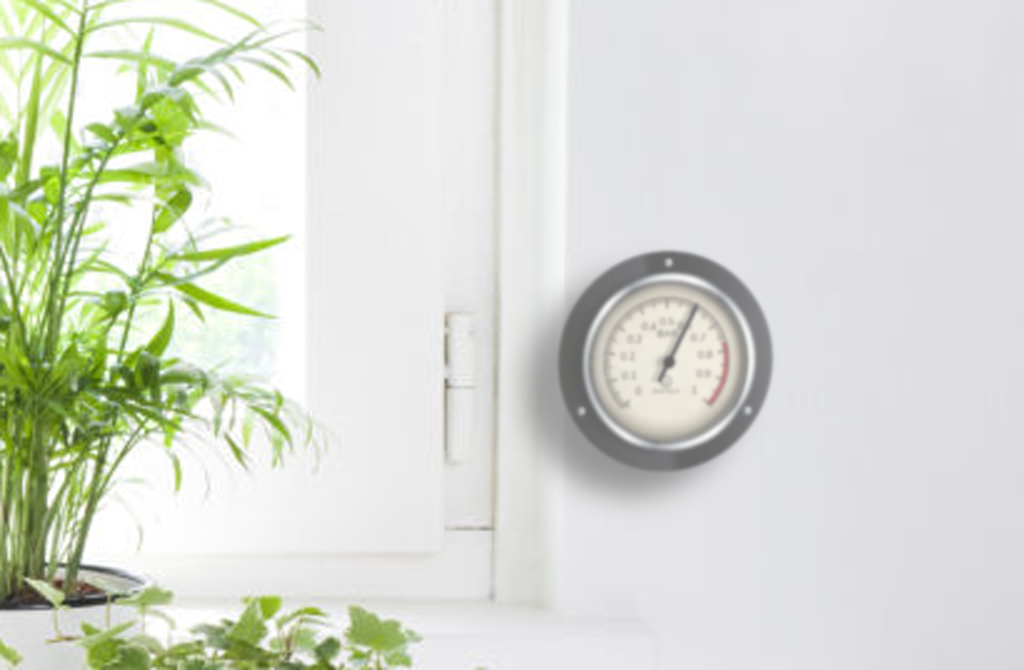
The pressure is 0.6 bar
